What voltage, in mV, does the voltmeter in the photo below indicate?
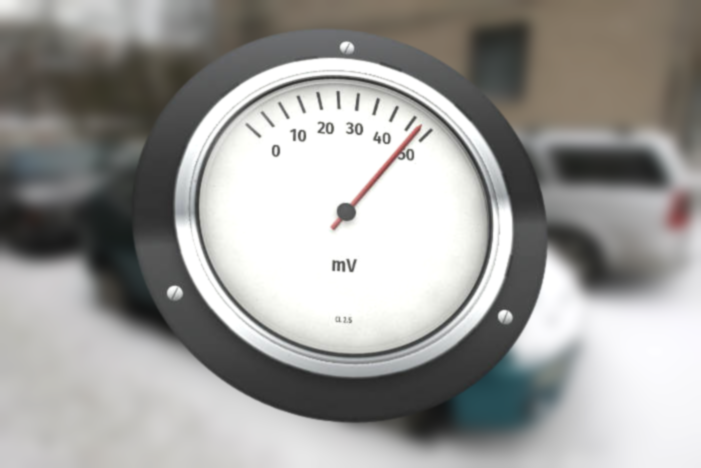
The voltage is 47.5 mV
